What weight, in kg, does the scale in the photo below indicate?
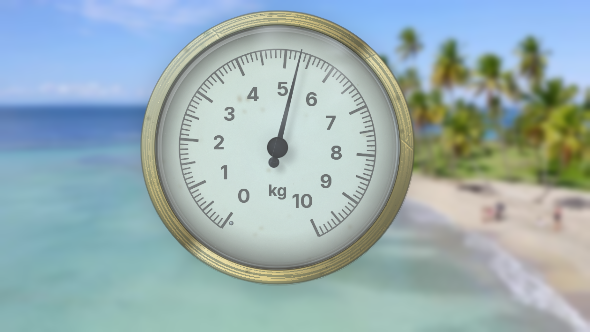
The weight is 5.3 kg
